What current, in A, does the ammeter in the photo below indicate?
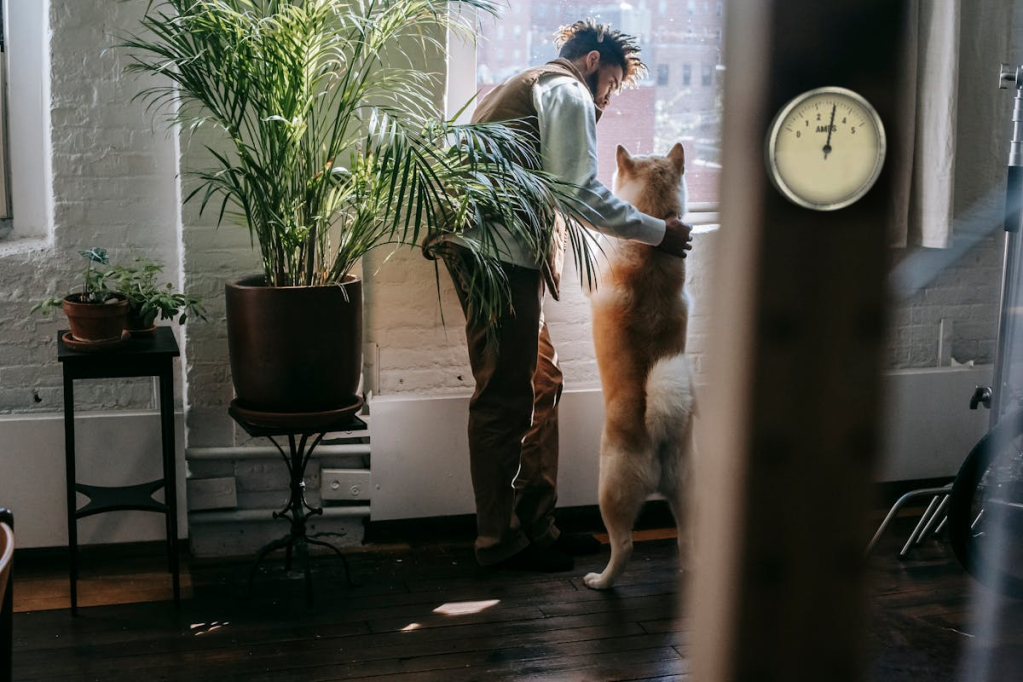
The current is 3 A
